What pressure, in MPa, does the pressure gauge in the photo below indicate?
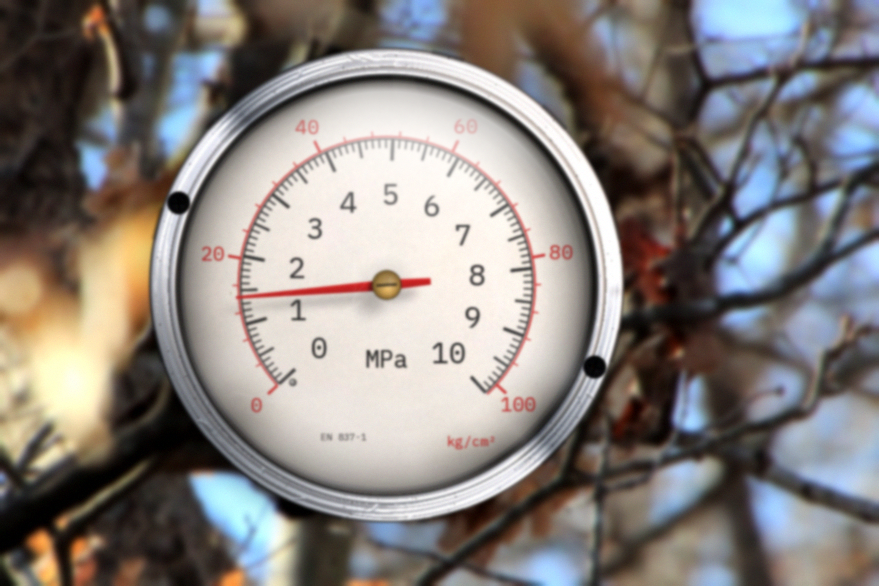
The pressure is 1.4 MPa
